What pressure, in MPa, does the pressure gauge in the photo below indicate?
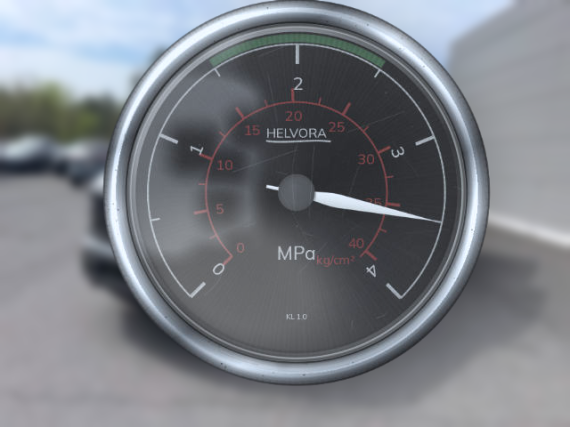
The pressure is 3.5 MPa
